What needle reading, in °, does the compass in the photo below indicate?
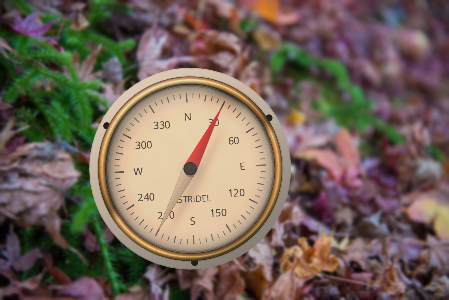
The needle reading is 30 °
